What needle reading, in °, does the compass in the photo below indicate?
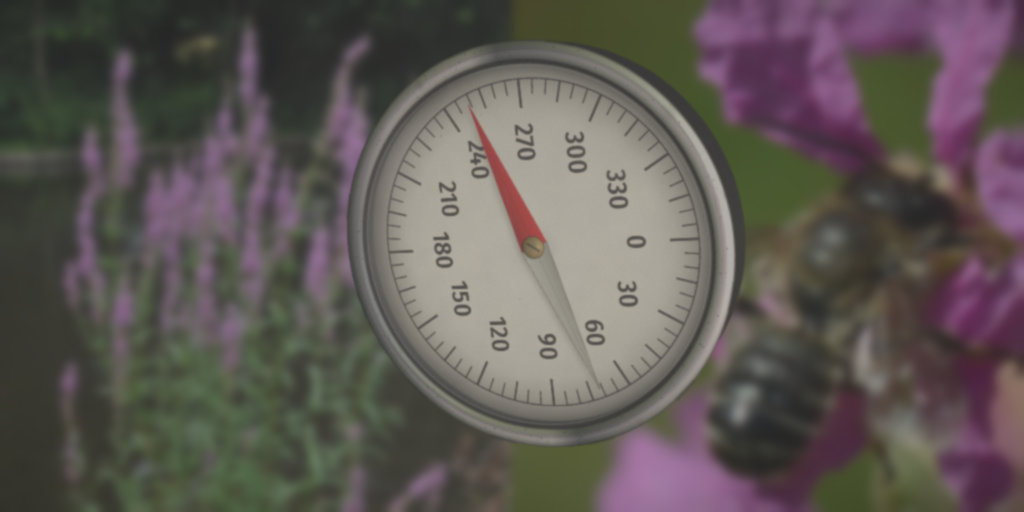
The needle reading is 250 °
